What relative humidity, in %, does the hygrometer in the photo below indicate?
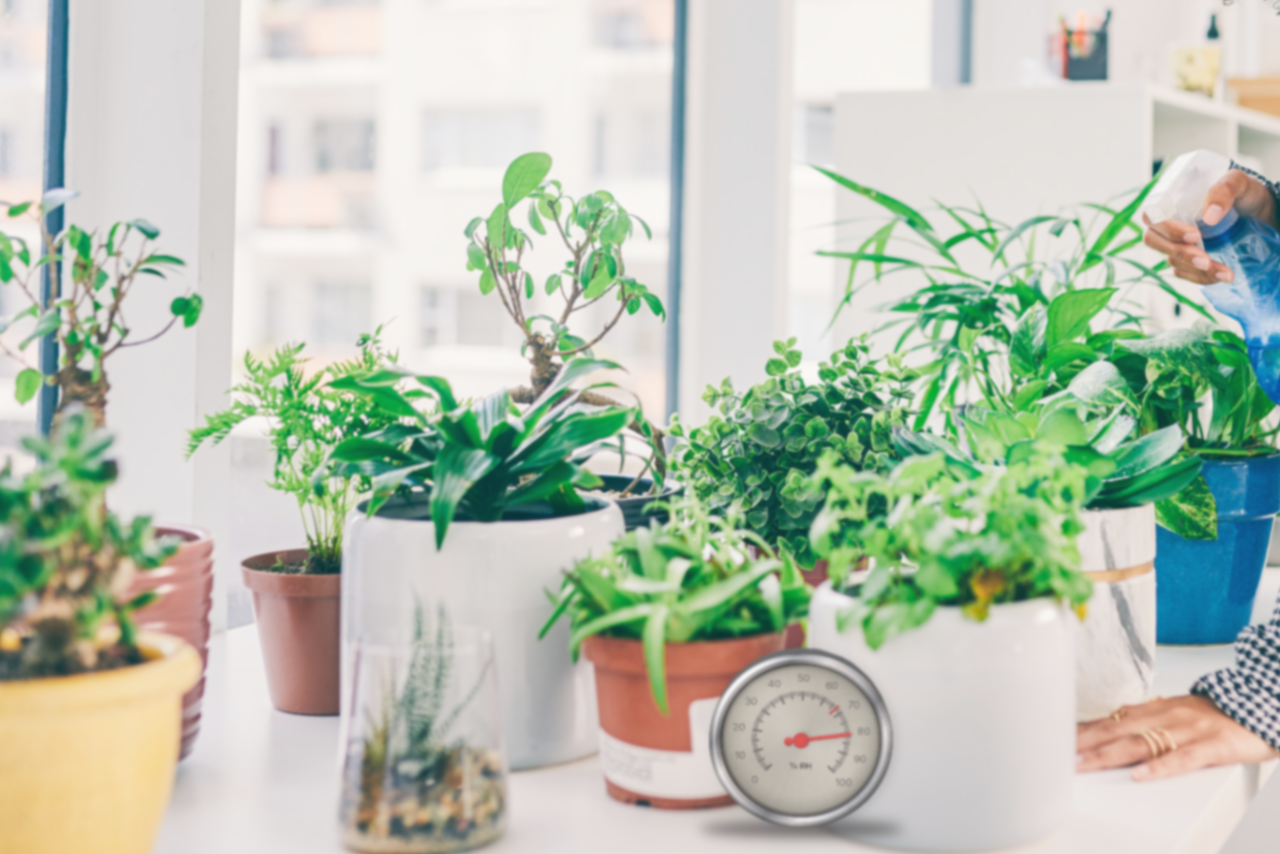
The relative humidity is 80 %
